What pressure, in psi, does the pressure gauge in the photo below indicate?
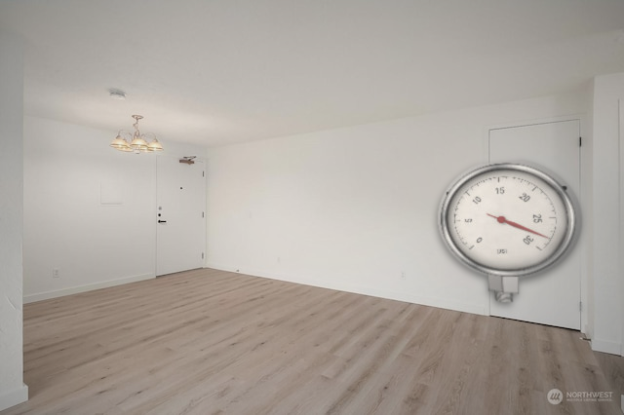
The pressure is 28 psi
